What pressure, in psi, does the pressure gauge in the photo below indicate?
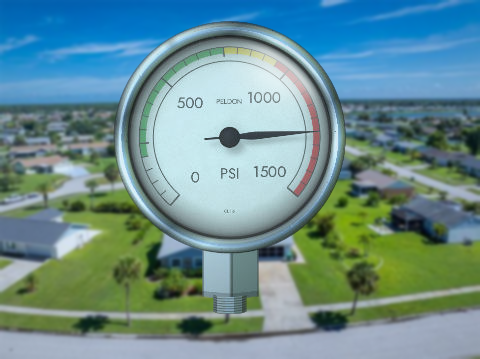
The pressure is 1250 psi
